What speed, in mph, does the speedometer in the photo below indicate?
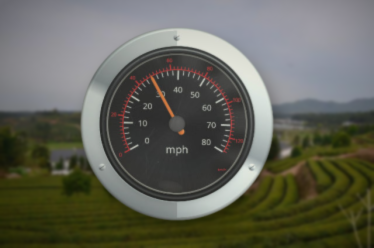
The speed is 30 mph
